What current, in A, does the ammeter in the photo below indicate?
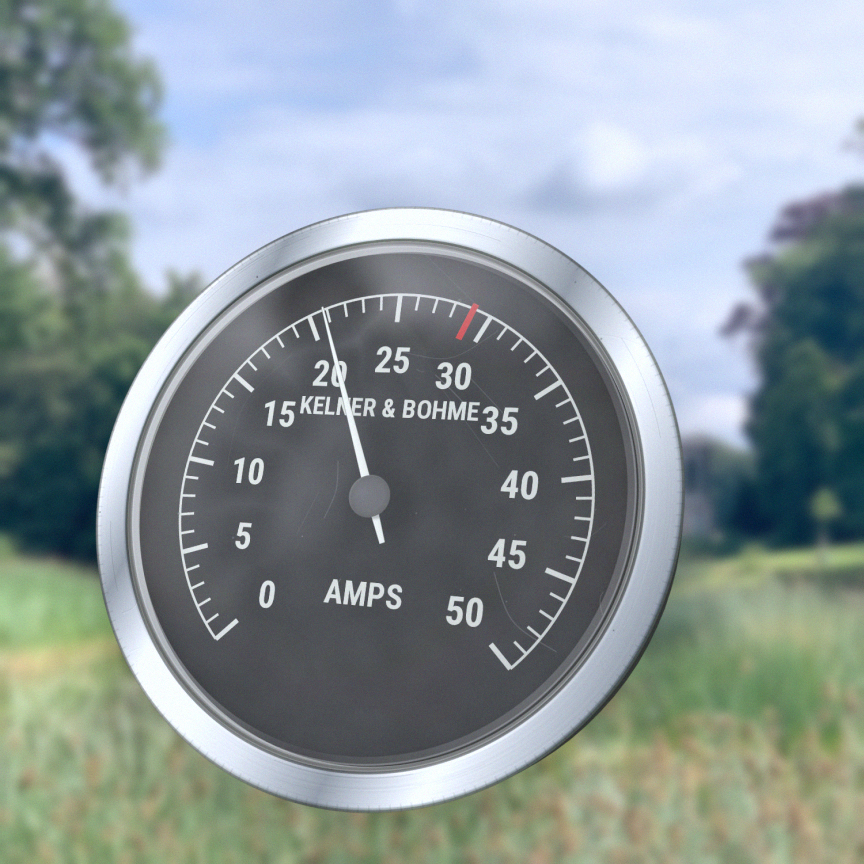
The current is 21 A
